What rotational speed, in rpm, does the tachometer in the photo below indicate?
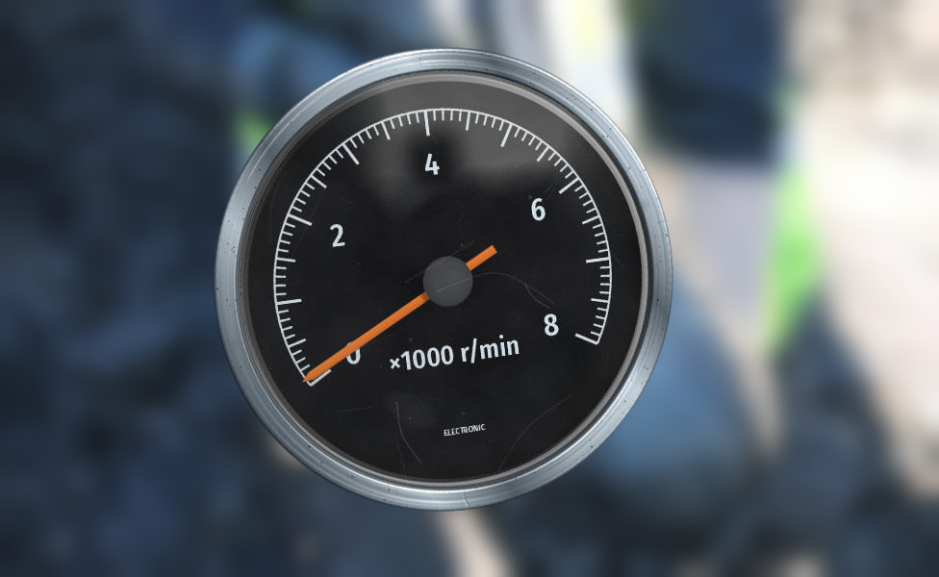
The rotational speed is 100 rpm
